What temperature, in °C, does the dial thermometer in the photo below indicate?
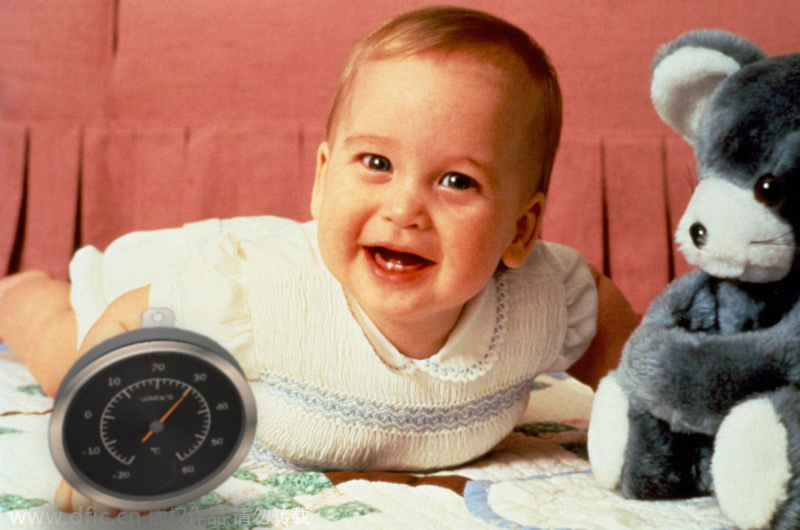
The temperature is 30 °C
